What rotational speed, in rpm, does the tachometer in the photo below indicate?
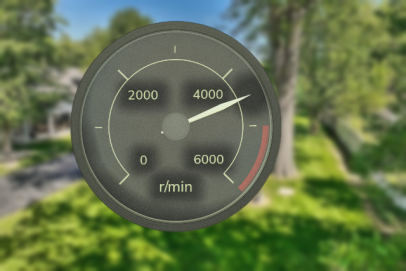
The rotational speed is 4500 rpm
